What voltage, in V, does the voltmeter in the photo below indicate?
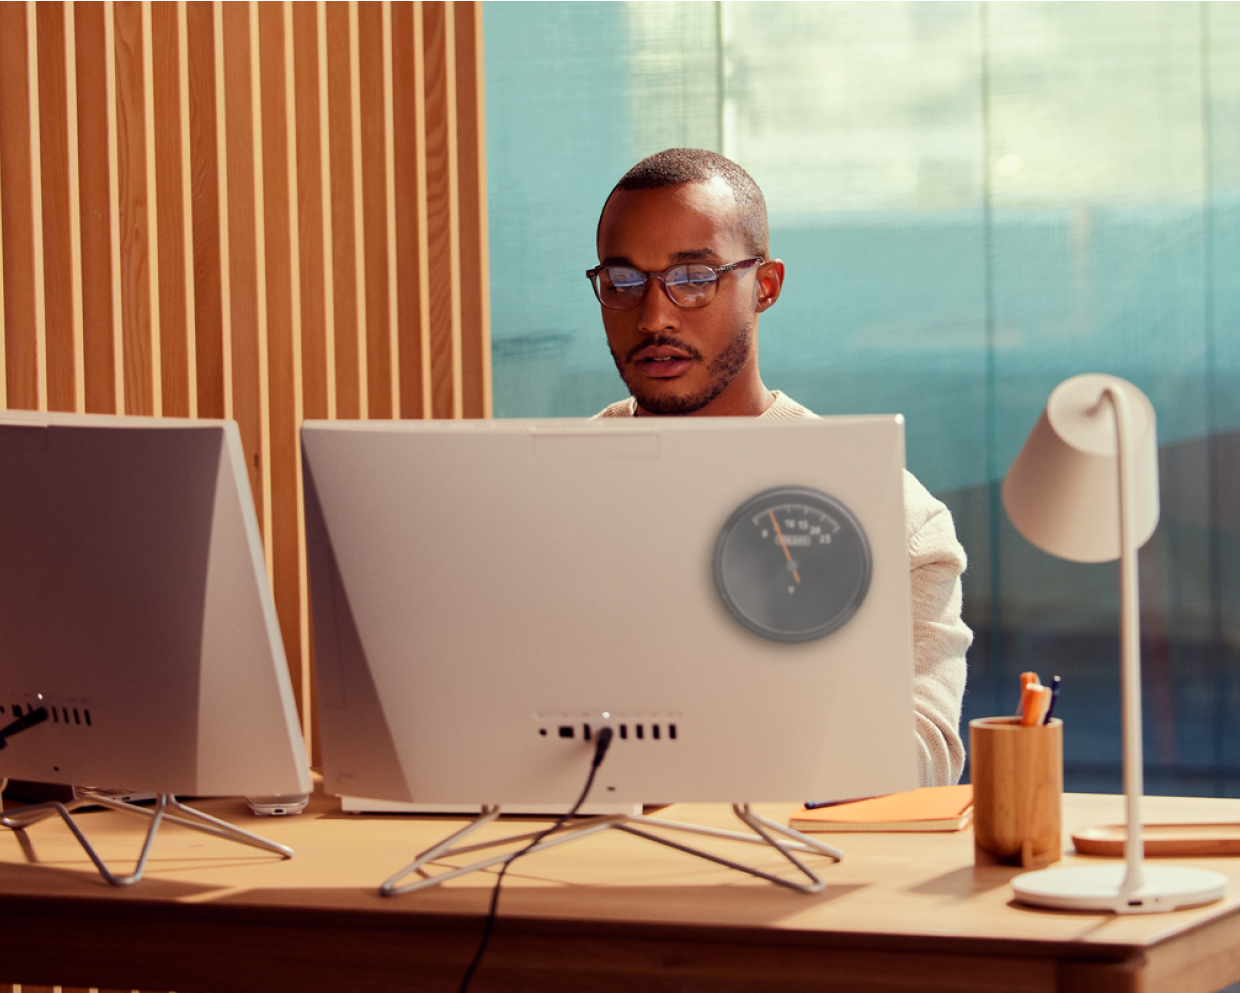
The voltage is 5 V
